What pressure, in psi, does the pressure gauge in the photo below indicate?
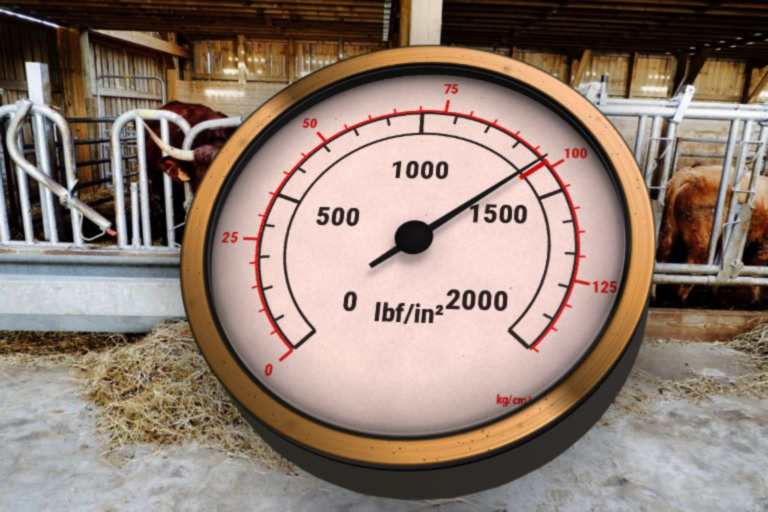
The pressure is 1400 psi
